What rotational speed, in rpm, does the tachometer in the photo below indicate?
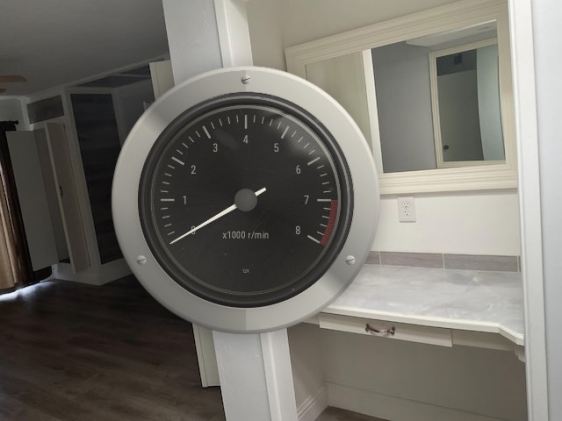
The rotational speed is 0 rpm
